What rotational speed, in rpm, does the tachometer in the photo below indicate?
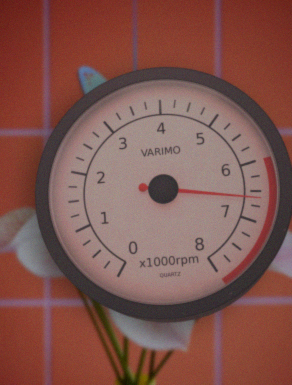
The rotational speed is 6625 rpm
